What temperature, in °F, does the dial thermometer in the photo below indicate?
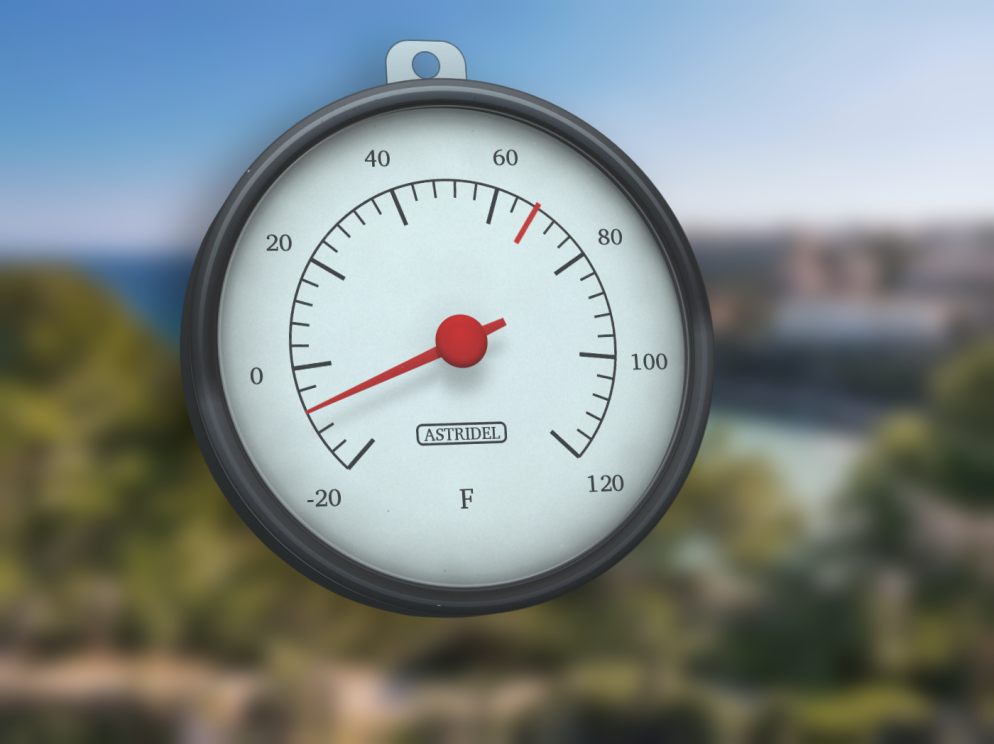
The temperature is -8 °F
